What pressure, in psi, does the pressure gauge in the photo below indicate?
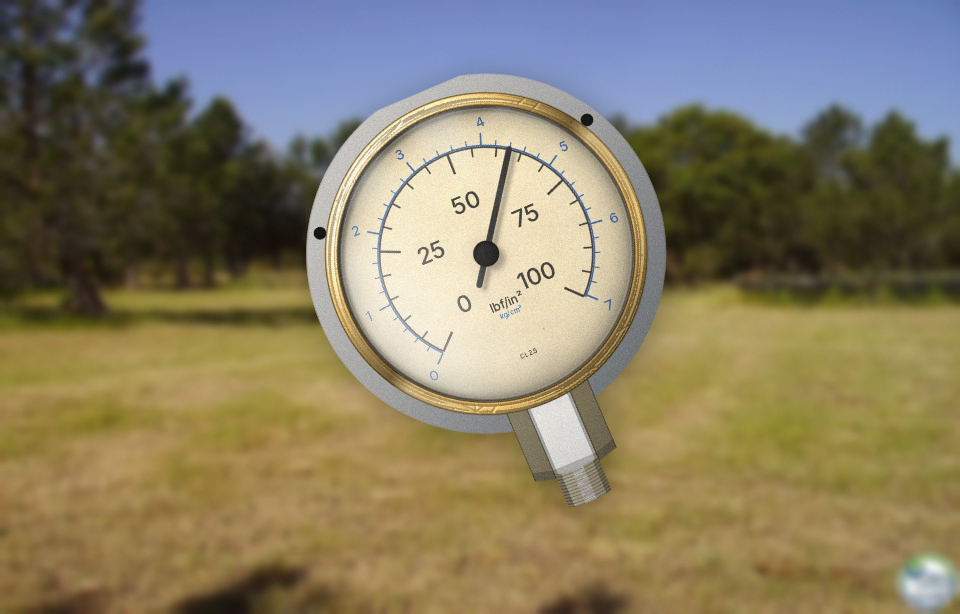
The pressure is 62.5 psi
